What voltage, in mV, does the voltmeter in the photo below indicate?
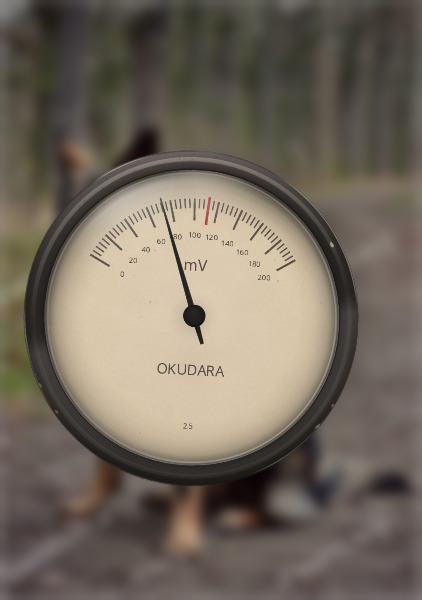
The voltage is 72 mV
